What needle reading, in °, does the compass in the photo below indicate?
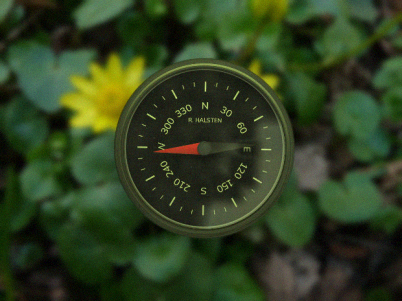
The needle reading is 265 °
